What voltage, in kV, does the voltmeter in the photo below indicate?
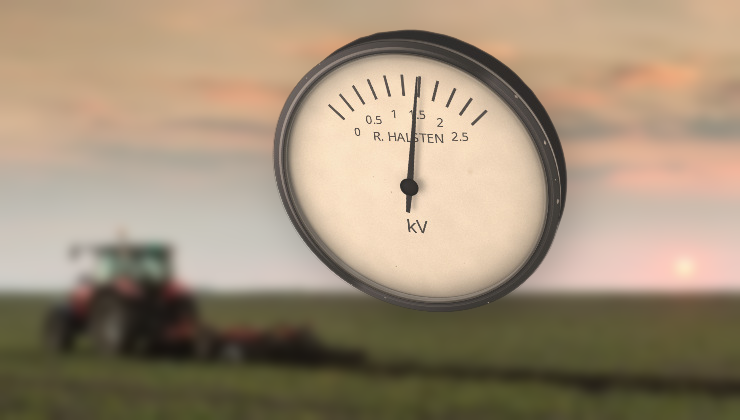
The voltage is 1.5 kV
